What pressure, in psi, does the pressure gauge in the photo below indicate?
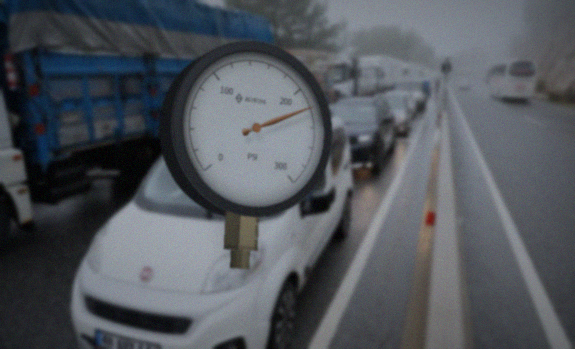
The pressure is 220 psi
